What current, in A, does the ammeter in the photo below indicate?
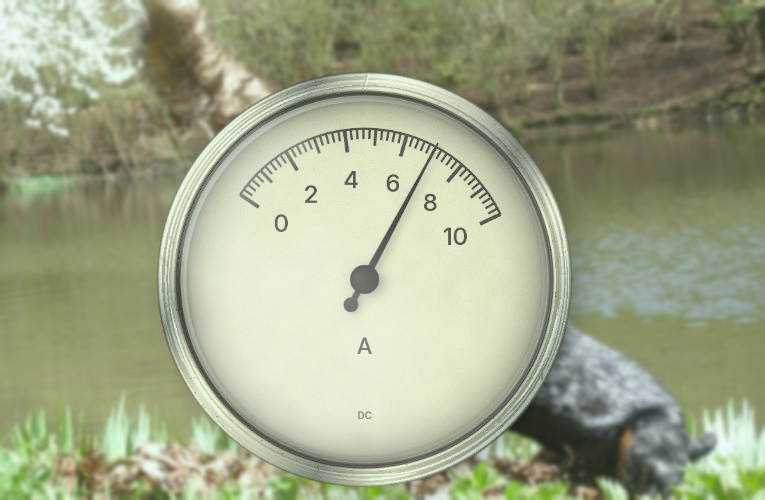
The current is 7 A
